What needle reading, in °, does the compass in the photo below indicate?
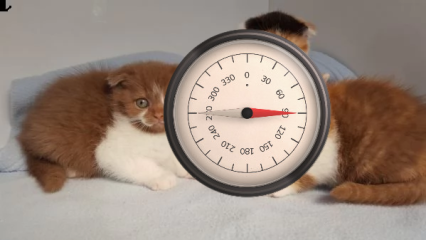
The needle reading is 90 °
